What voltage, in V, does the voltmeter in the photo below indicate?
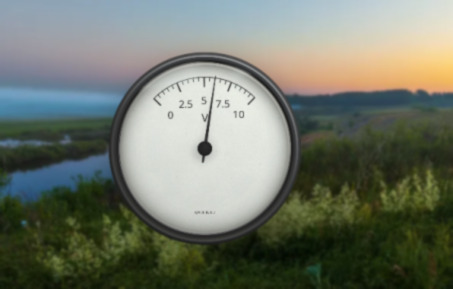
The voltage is 6 V
